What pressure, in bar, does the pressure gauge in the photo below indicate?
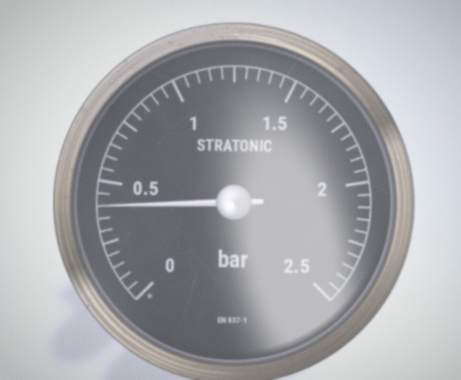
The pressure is 0.4 bar
